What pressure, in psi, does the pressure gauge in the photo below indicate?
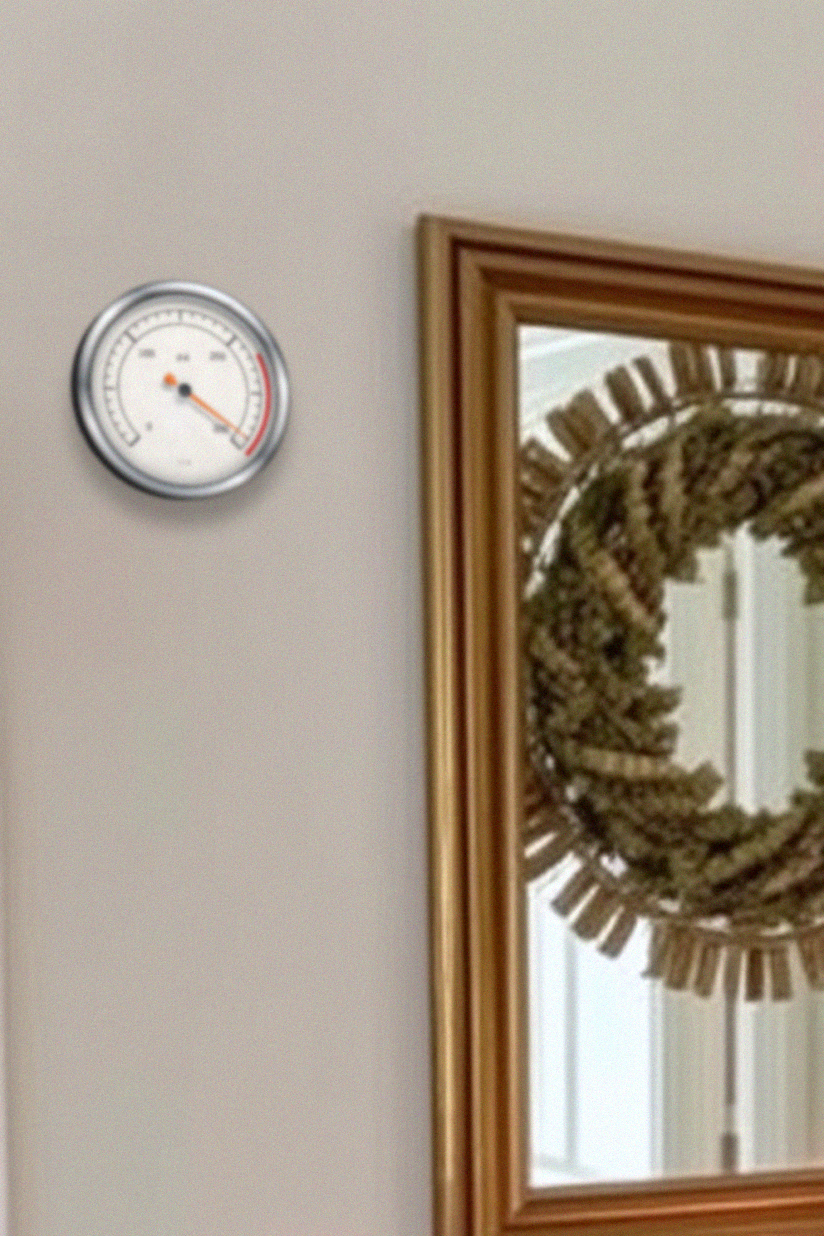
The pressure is 290 psi
